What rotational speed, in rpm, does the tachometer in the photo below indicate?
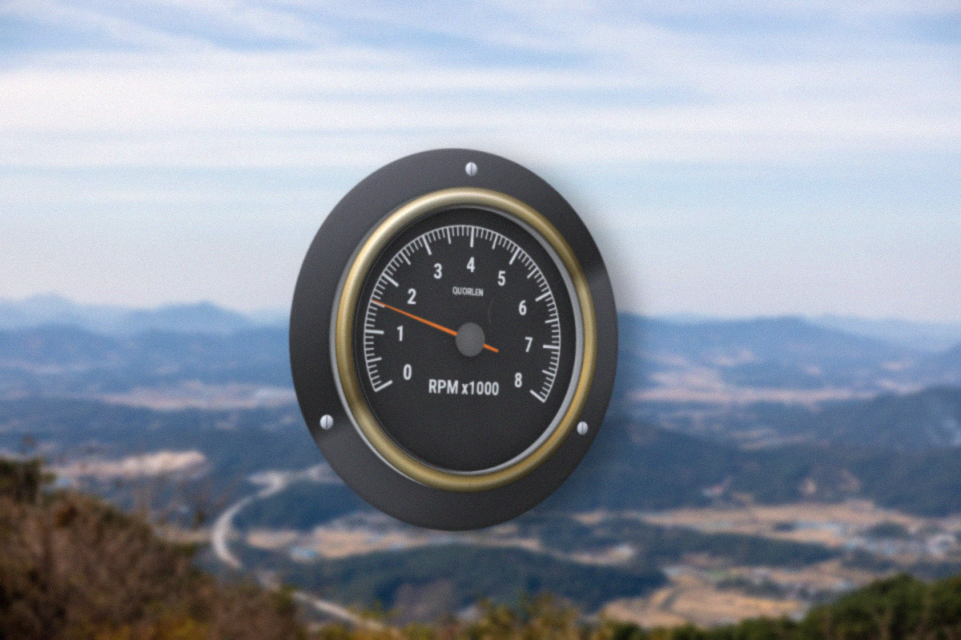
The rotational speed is 1500 rpm
